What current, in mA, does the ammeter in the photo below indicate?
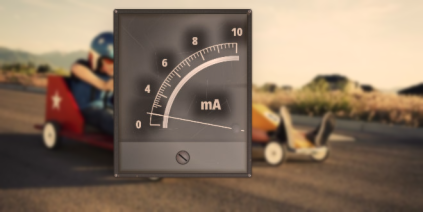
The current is 2 mA
